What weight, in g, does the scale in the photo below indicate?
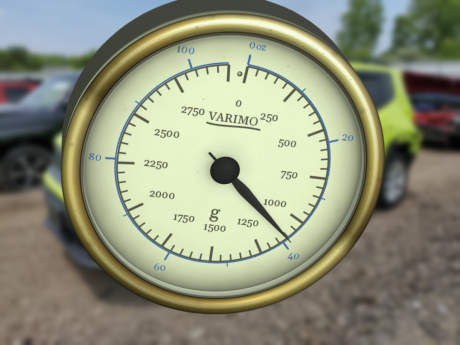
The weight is 1100 g
